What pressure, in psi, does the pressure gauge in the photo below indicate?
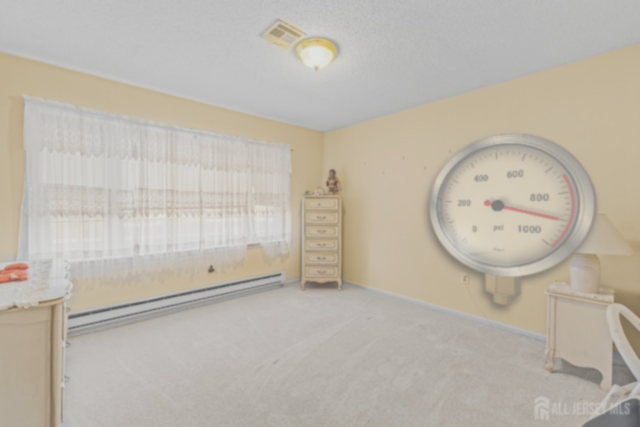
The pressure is 900 psi
